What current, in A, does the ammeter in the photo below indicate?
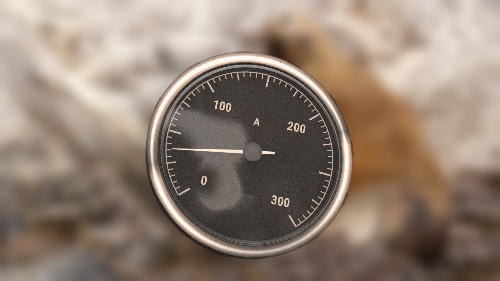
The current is 35 A
